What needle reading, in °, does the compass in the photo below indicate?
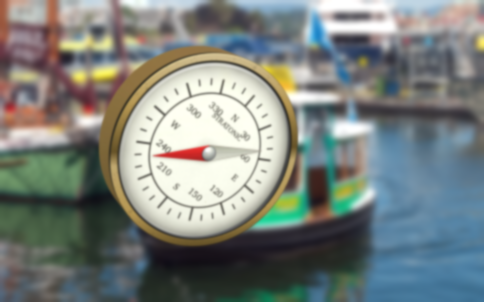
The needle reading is 230 °
